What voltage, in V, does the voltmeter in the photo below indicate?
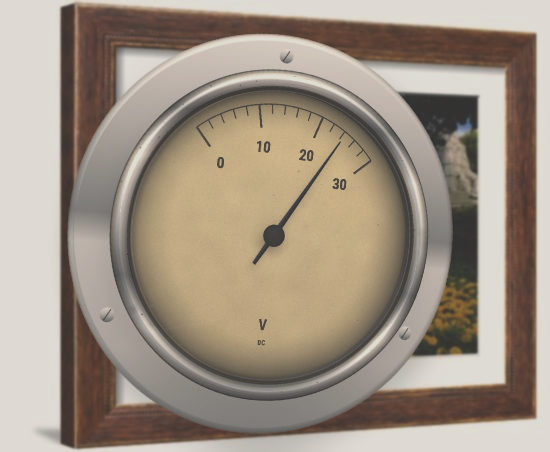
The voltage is 24 V
